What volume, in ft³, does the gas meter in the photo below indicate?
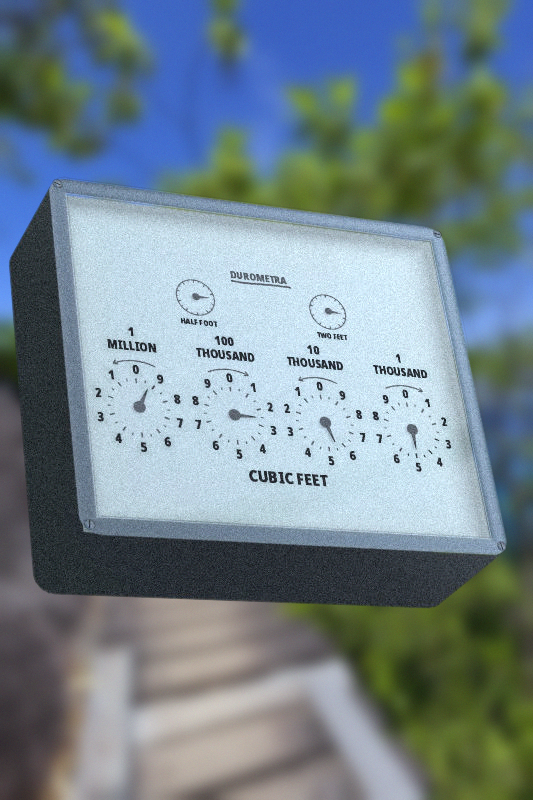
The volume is 925500 ft³
